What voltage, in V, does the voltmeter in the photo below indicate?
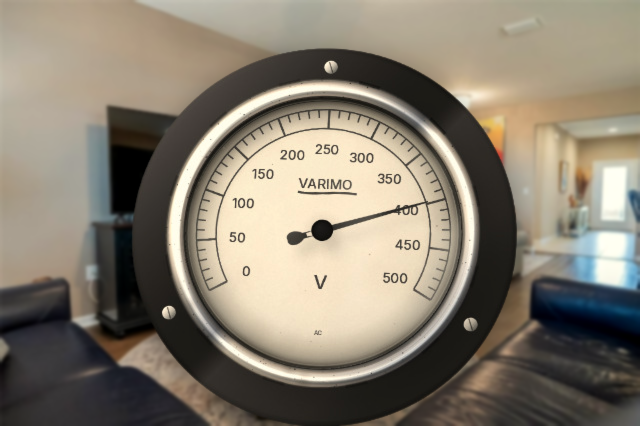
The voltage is 400 V
